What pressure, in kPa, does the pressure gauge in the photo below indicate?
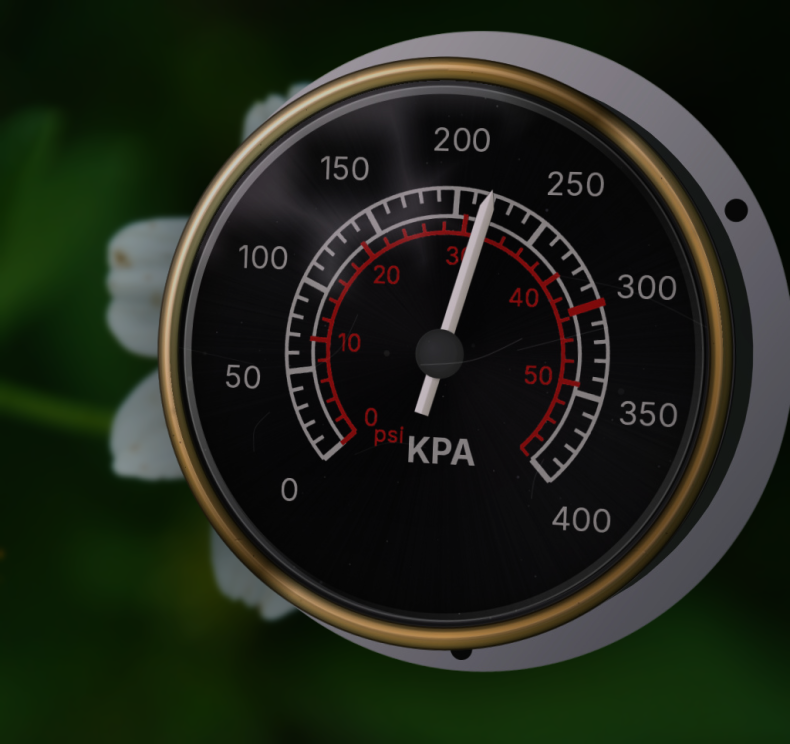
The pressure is 220 kPa
